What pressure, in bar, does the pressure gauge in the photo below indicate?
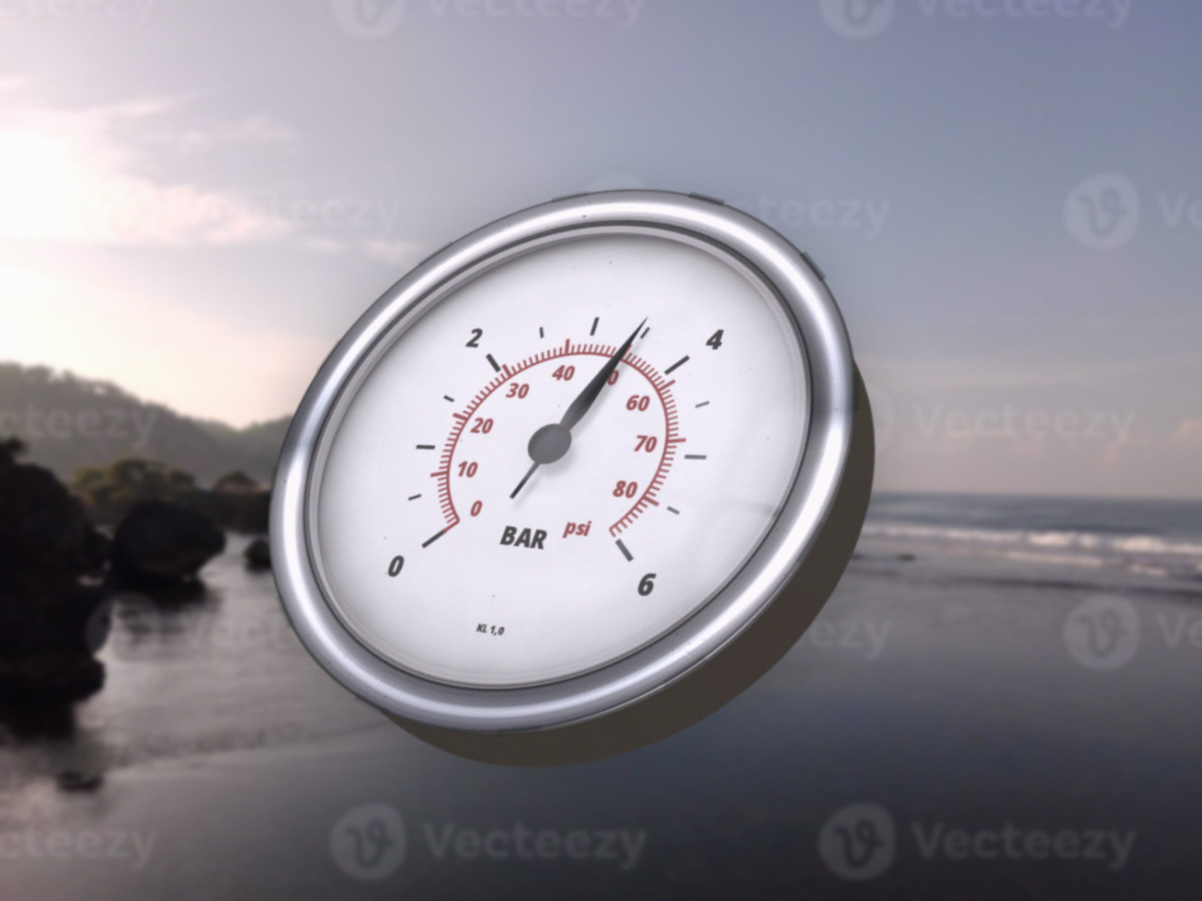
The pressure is 3.5 bar
